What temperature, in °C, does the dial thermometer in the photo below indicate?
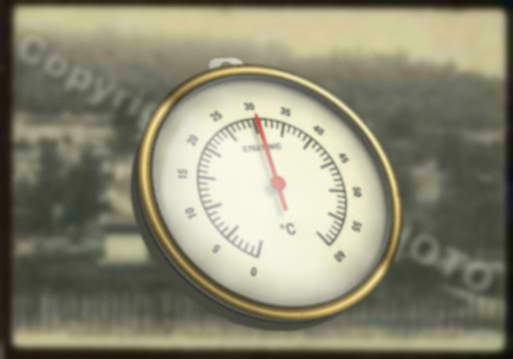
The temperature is 30 °C
